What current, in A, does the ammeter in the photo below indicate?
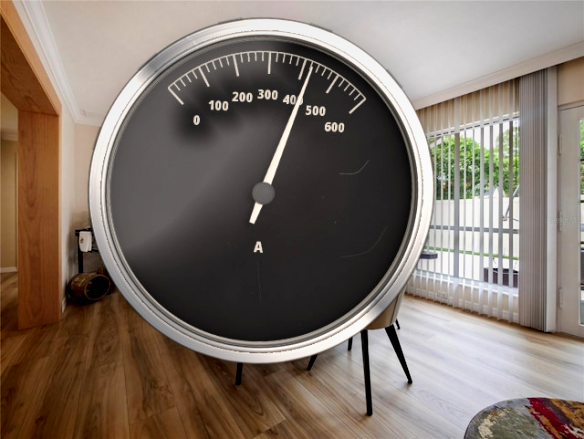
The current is 420 A
